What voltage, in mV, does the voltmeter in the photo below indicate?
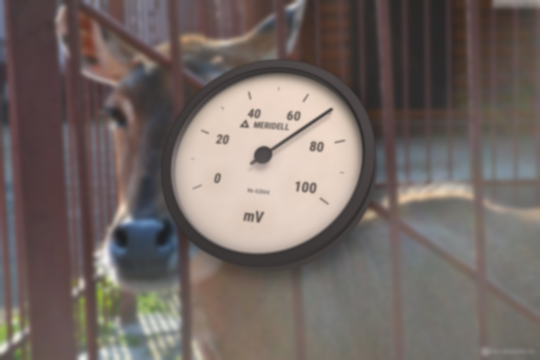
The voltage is 70 mV
